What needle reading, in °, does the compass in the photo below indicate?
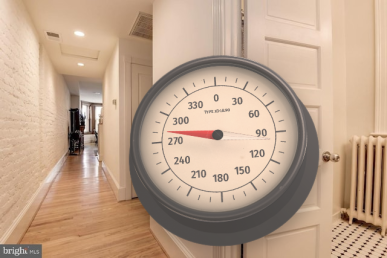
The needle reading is 280 °
